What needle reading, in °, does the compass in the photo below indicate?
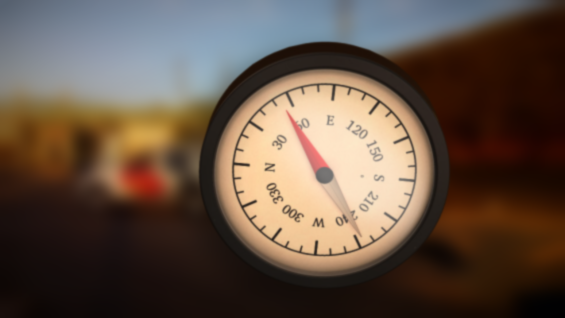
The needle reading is 55 °
